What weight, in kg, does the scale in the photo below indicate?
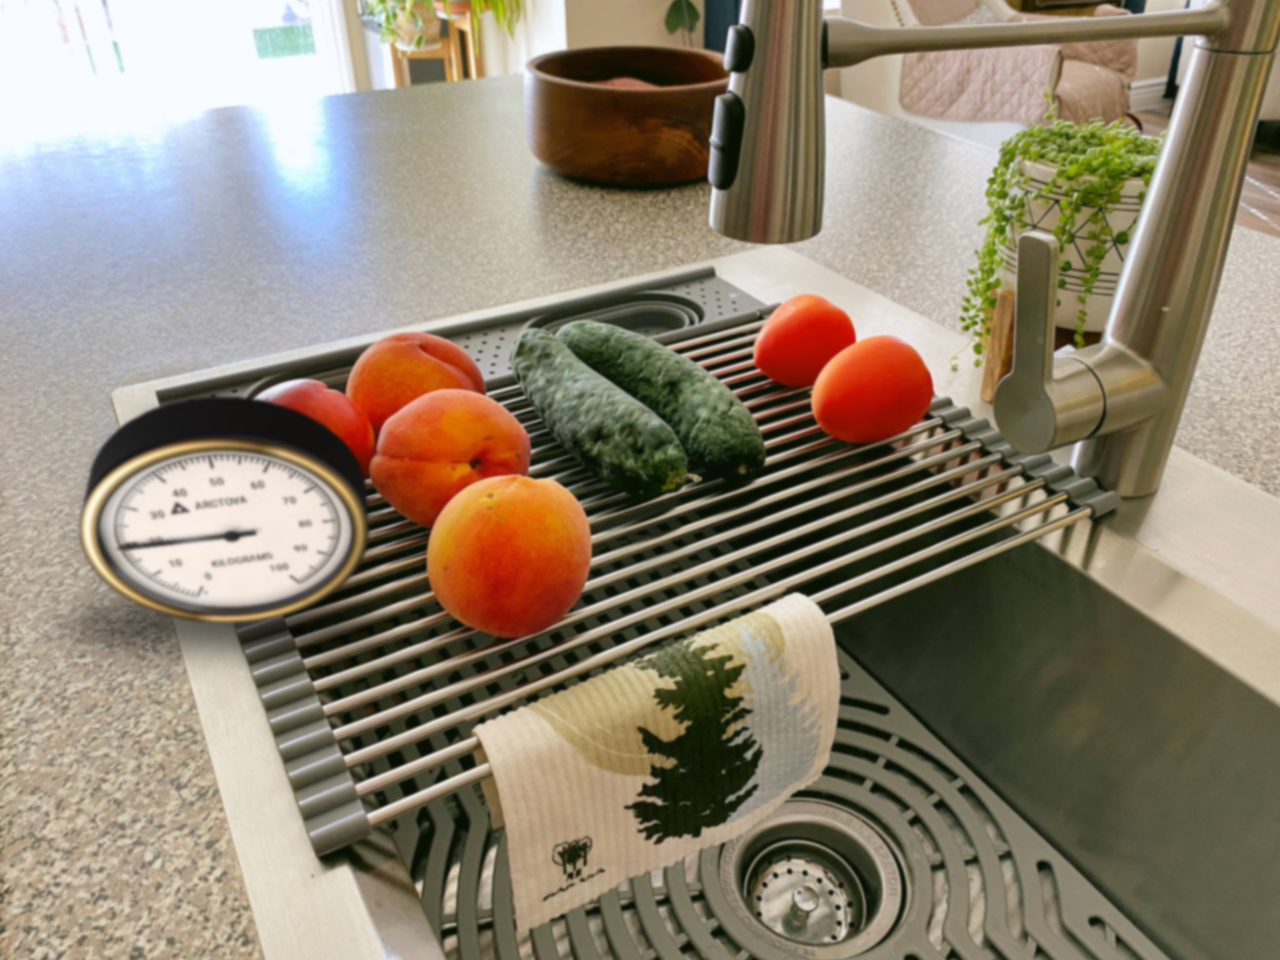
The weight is 20 kg
